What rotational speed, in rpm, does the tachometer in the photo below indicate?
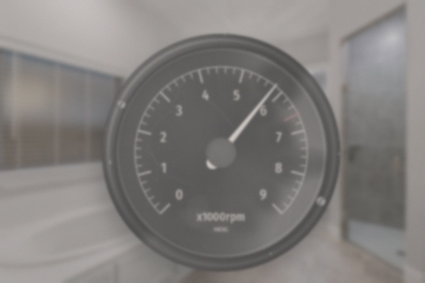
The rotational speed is 5800 rpm
